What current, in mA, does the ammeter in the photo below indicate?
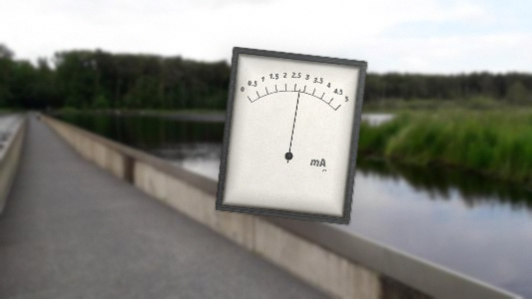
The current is 2.75 mA
